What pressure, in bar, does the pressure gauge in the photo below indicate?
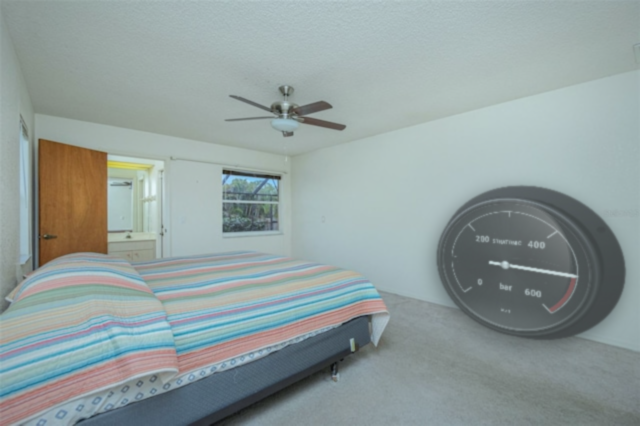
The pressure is 500 bar
